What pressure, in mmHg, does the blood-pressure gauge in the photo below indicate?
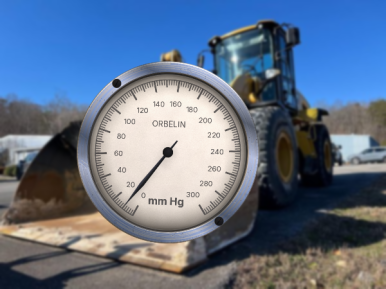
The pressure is 10 mmHg
